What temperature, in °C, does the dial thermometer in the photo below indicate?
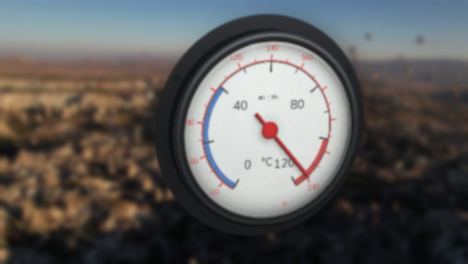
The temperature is 115 °C
